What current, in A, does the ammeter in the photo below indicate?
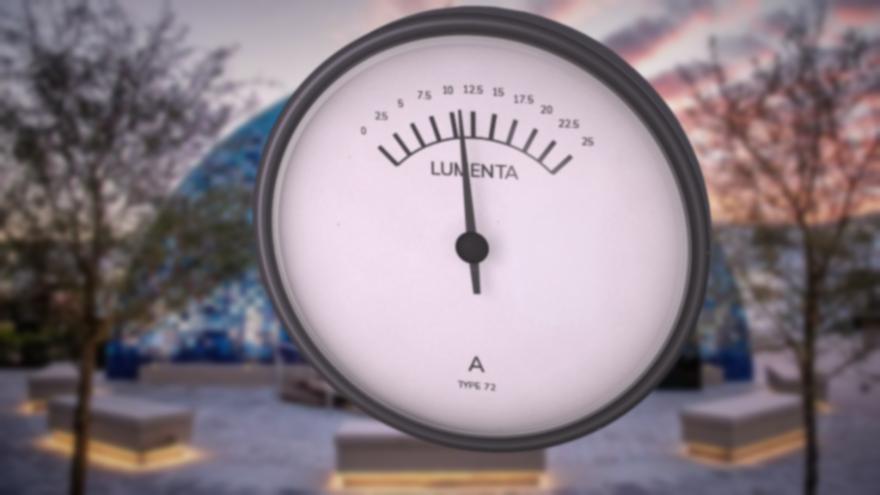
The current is 11.25 A
